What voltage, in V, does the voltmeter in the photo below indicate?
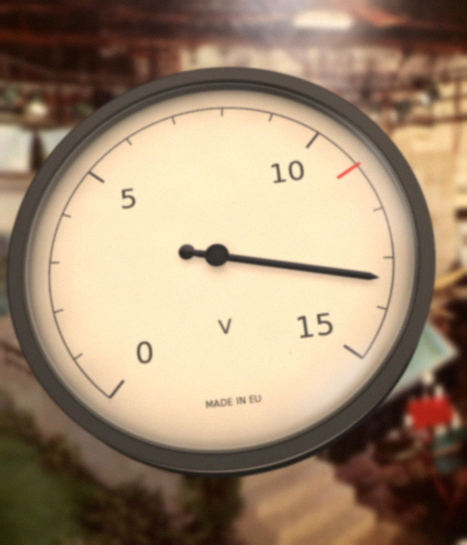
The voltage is 13.5 V
